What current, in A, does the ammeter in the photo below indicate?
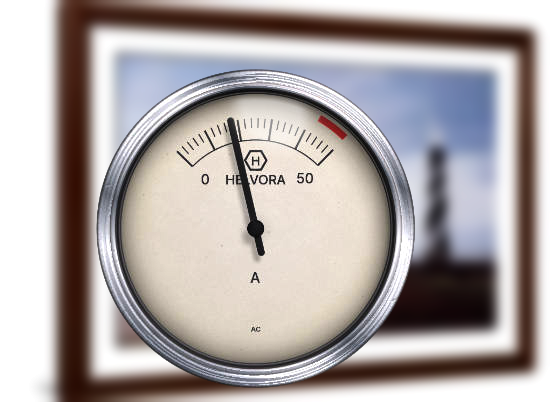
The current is 18 A
